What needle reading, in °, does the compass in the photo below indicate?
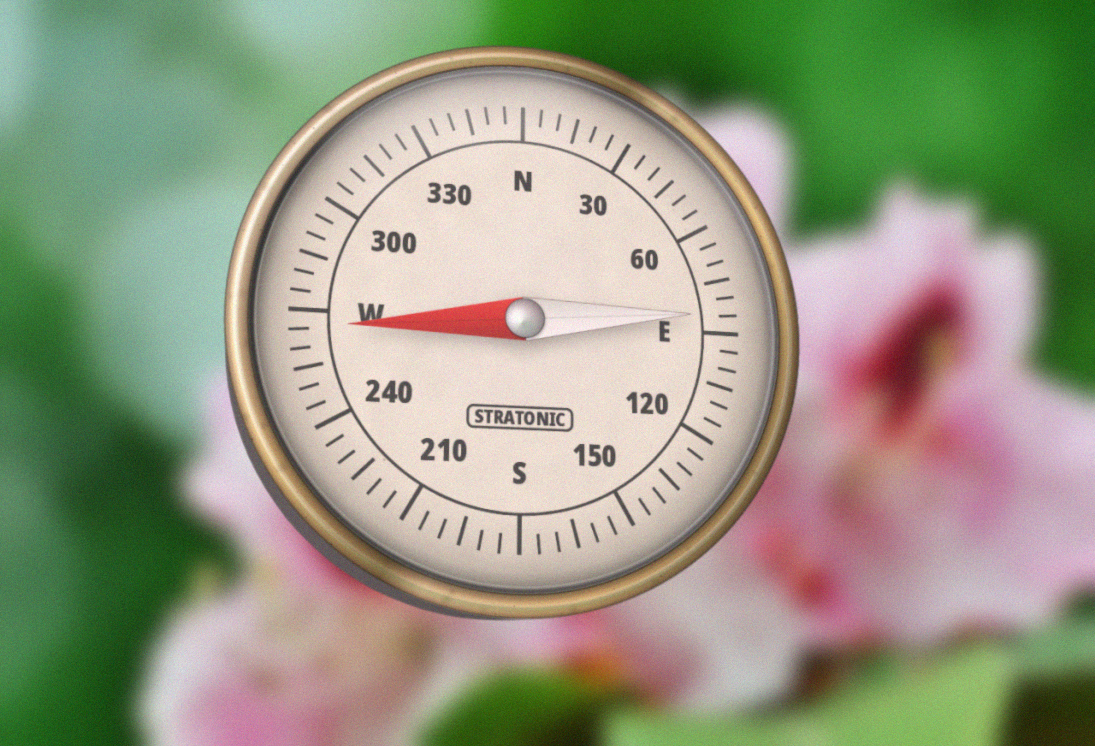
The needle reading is 265 °
